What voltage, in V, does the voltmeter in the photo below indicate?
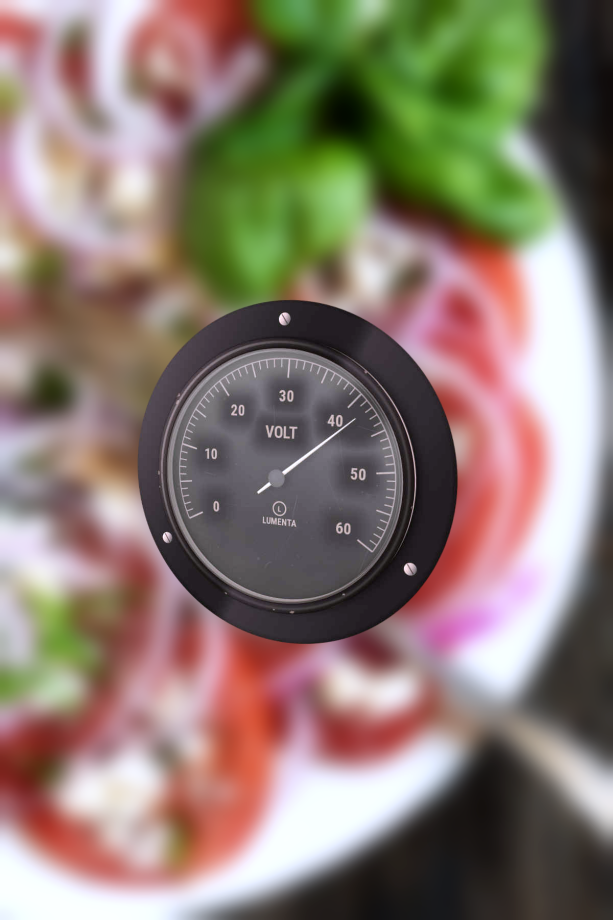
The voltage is 42 V
